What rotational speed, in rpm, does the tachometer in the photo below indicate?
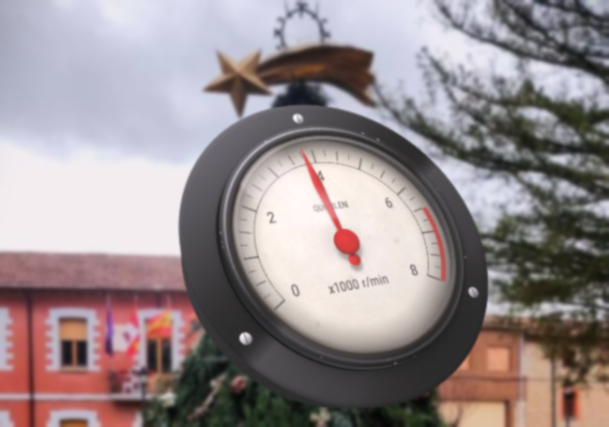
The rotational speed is 3750 rpm
